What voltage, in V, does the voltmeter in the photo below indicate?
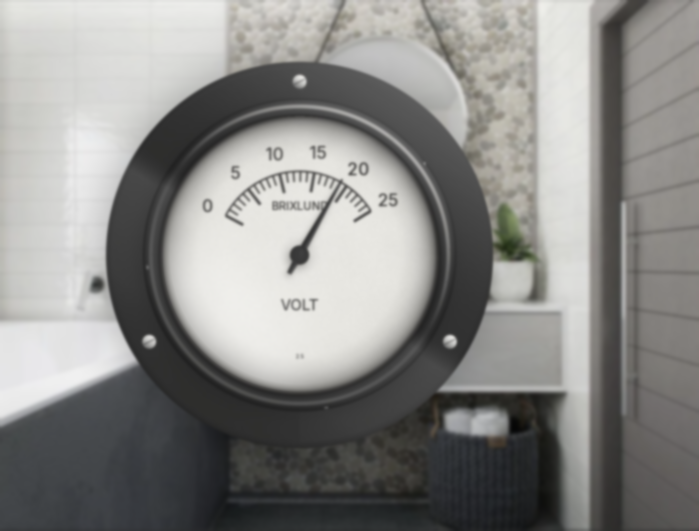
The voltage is 19 V
